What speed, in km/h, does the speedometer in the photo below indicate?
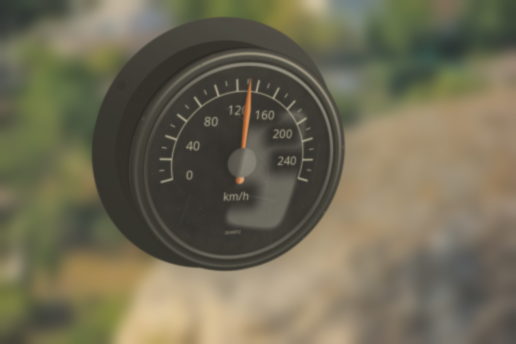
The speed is 130 km/h
